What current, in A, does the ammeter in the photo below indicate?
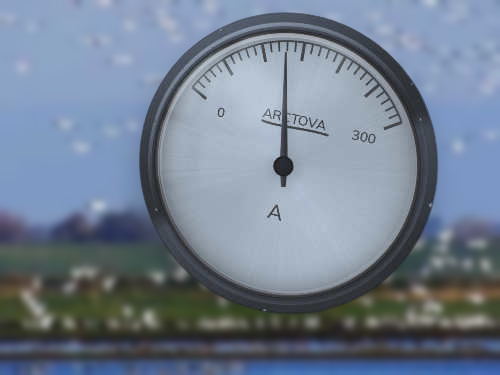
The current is 130 A
